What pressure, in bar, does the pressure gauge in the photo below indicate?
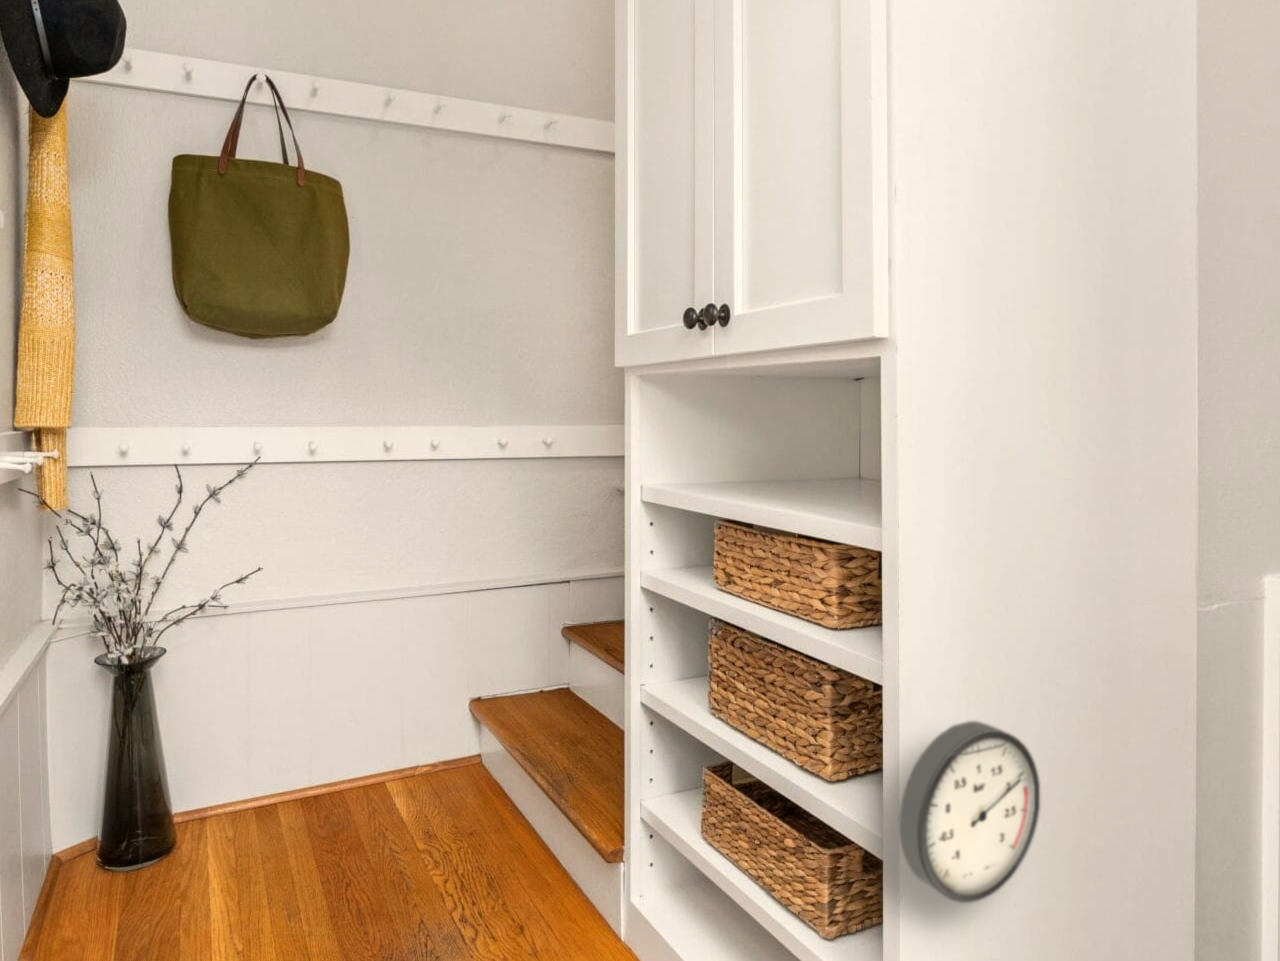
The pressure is 2 bar
